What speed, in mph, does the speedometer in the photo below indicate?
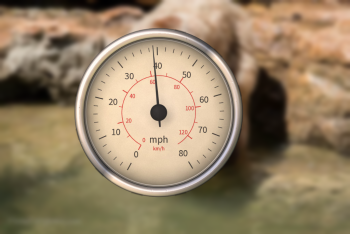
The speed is 39 mph
